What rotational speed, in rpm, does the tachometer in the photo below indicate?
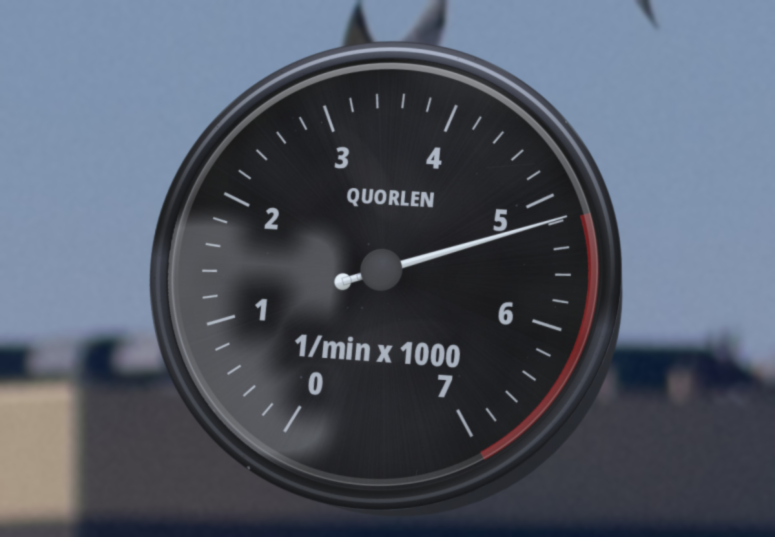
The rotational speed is 5200 rpm
